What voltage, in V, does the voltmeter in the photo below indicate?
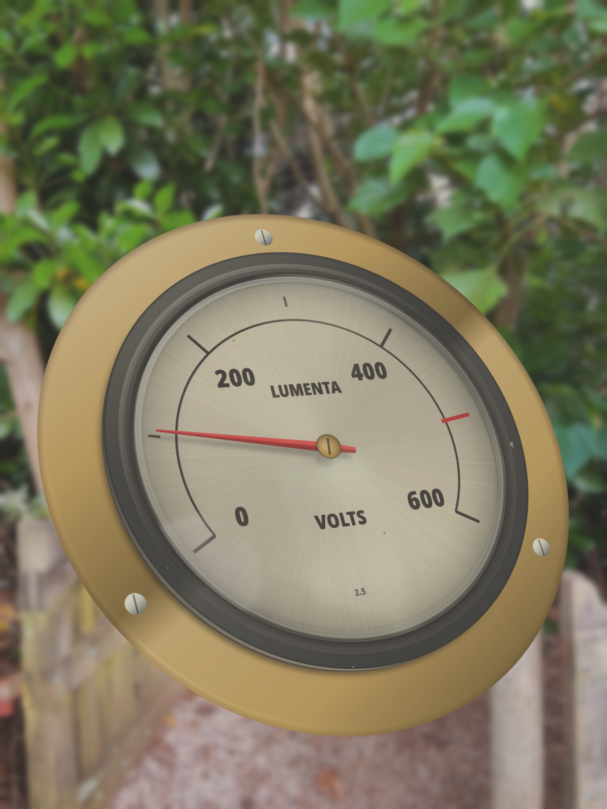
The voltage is 100 V
